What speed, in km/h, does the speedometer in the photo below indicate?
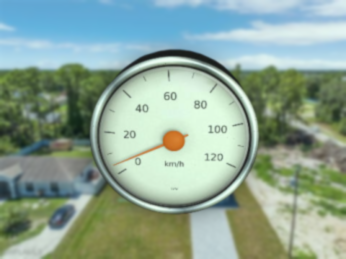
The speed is 5 km/h
